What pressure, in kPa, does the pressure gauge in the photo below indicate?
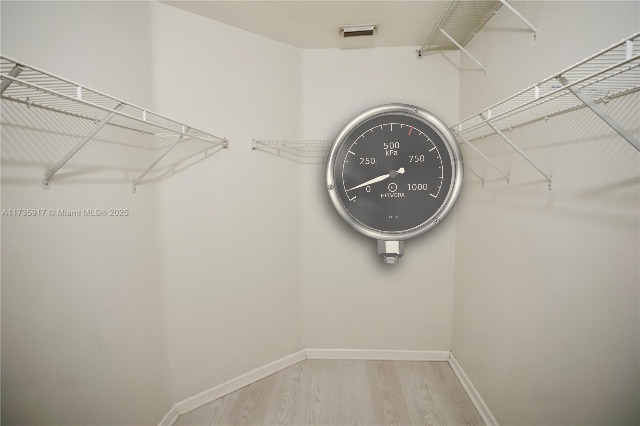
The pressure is 50 kPa
